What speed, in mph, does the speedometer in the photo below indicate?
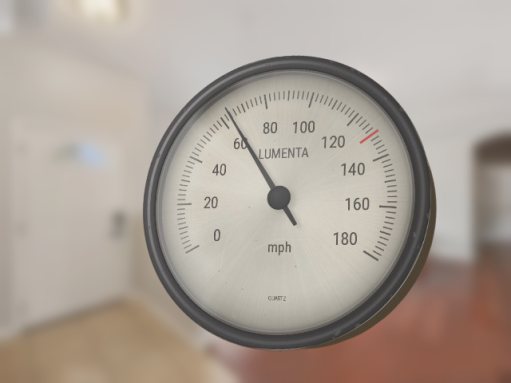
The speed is 64 mph
